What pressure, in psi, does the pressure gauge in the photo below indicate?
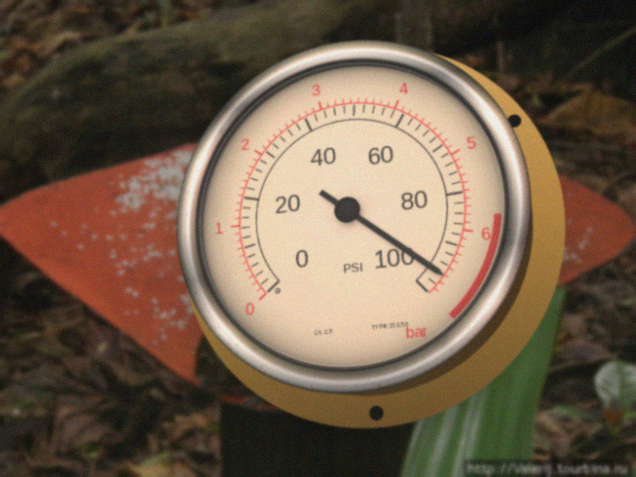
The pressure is 96 psi
